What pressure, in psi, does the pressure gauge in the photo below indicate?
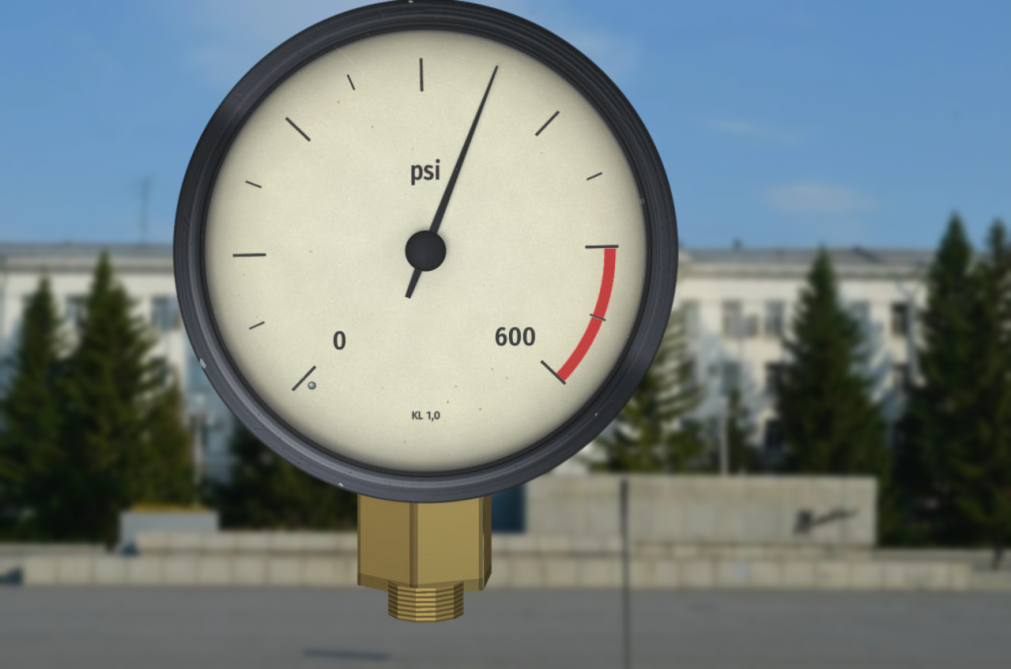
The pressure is 350 psi
